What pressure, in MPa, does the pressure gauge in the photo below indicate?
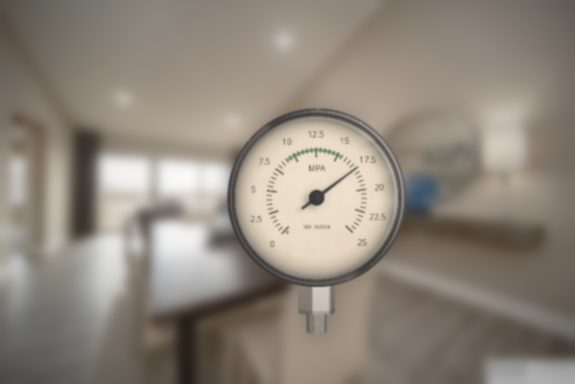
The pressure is 17.5 MPa
